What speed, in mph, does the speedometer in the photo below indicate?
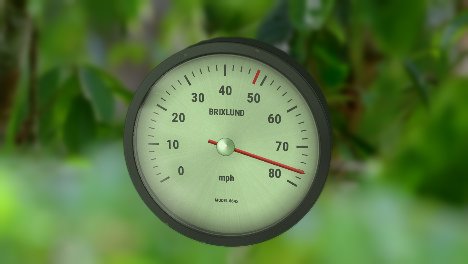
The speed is 76 mph
